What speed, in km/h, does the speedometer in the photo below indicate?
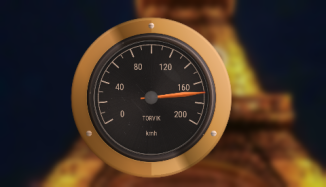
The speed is 170 km/h
